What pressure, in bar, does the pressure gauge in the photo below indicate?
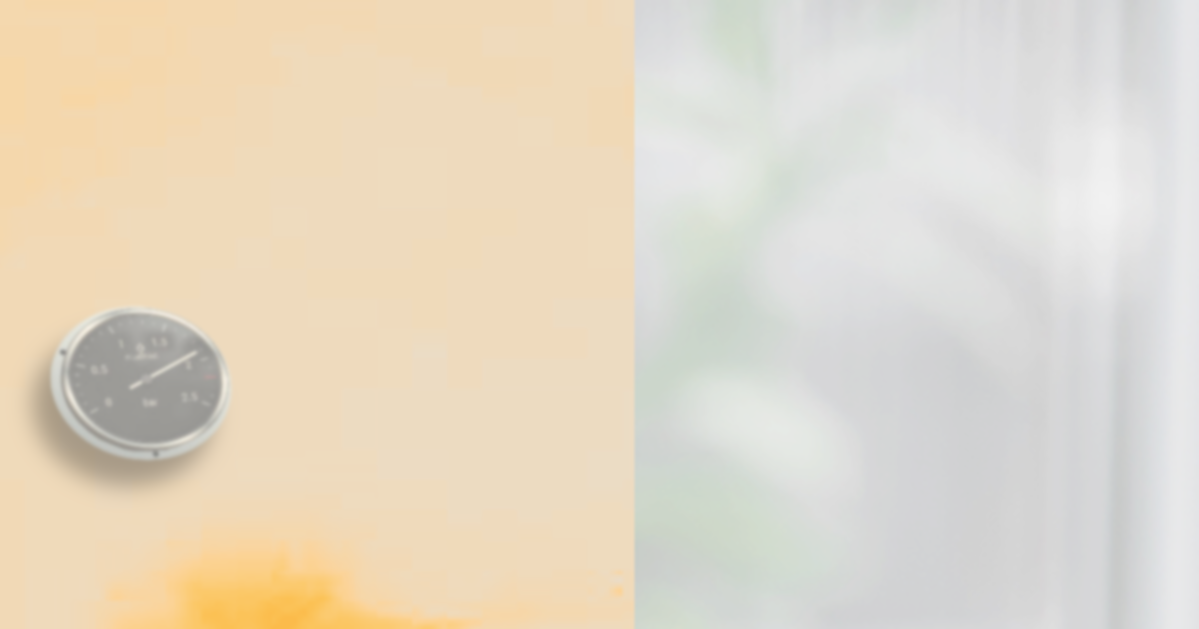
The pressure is 1.9 bar
